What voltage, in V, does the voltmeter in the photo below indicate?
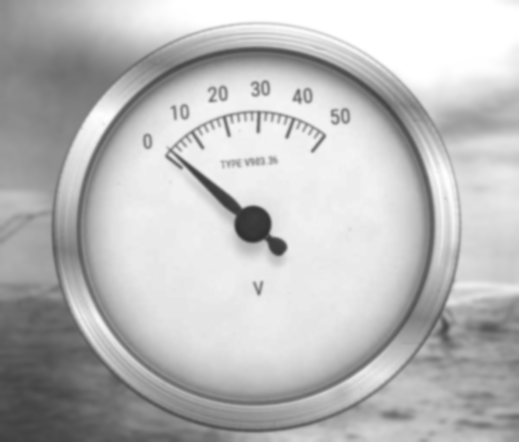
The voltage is 2 V
